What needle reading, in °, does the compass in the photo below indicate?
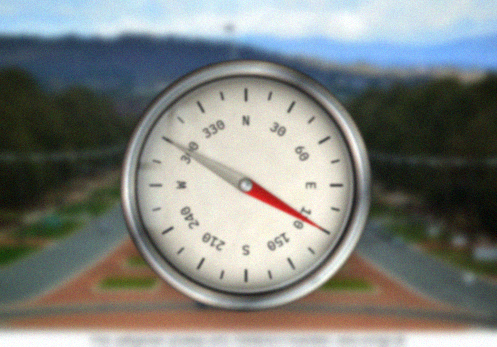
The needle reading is 120 °
